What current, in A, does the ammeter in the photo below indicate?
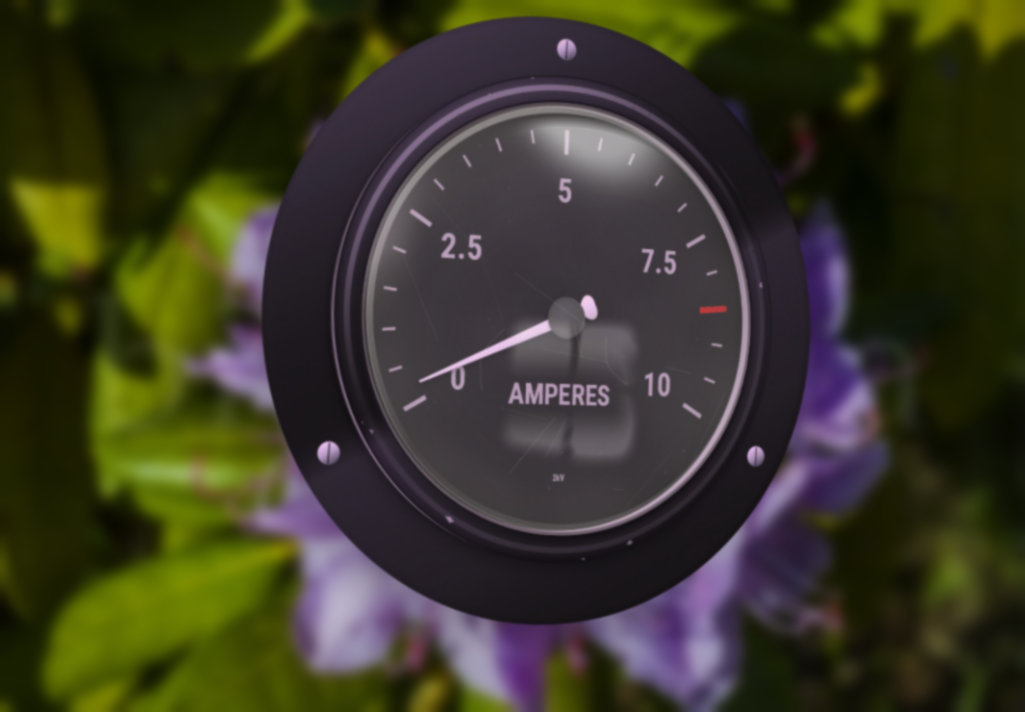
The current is 0.25 A
